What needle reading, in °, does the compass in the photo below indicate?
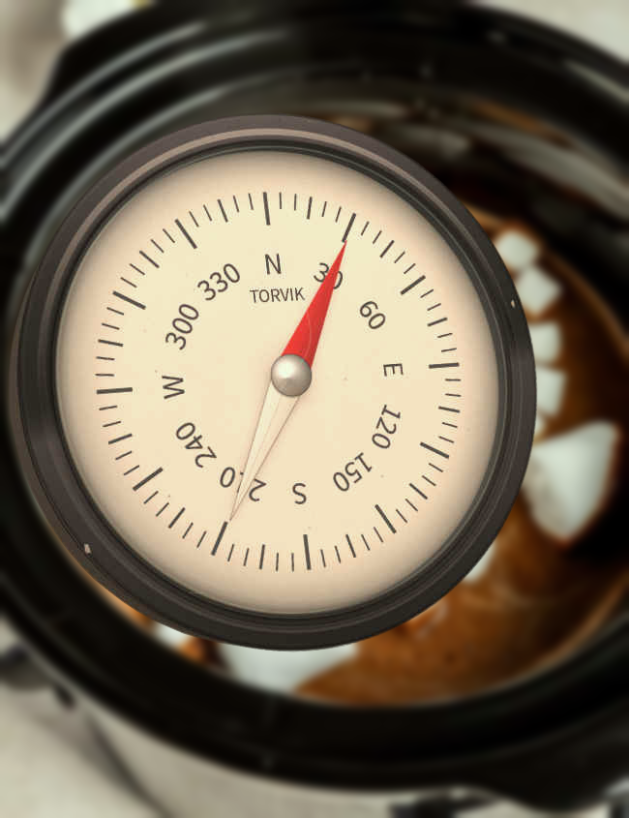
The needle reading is 30 °
